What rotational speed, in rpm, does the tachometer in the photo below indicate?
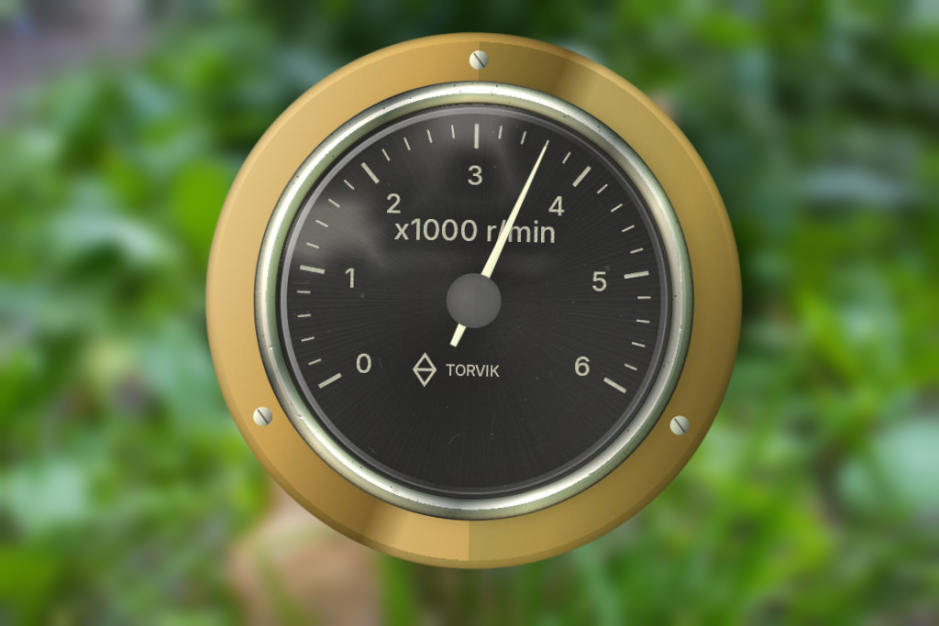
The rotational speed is 3600 rpm
